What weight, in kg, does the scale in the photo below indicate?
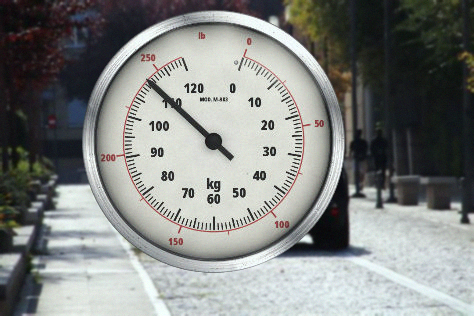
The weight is 110 kg
